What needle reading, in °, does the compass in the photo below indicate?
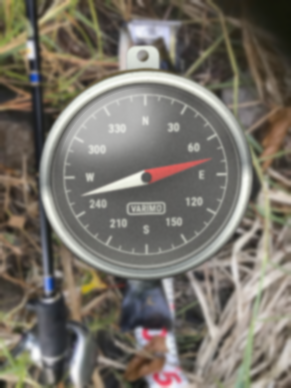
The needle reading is 75 °
